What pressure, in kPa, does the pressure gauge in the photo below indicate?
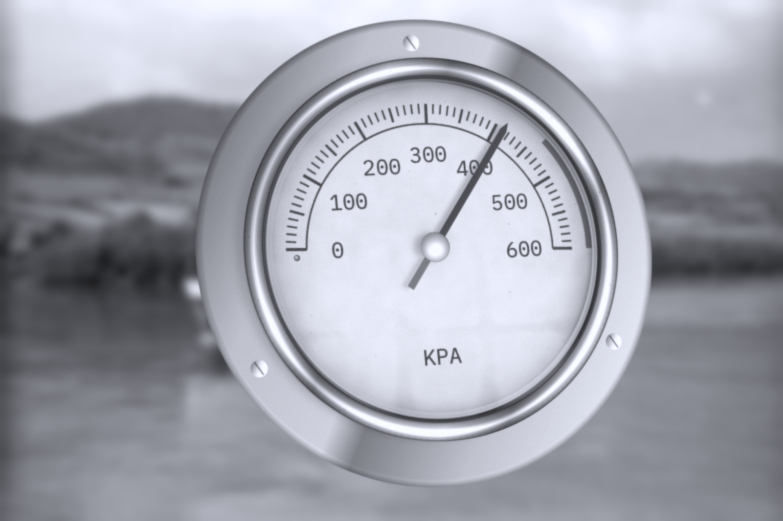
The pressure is 410 kPa
